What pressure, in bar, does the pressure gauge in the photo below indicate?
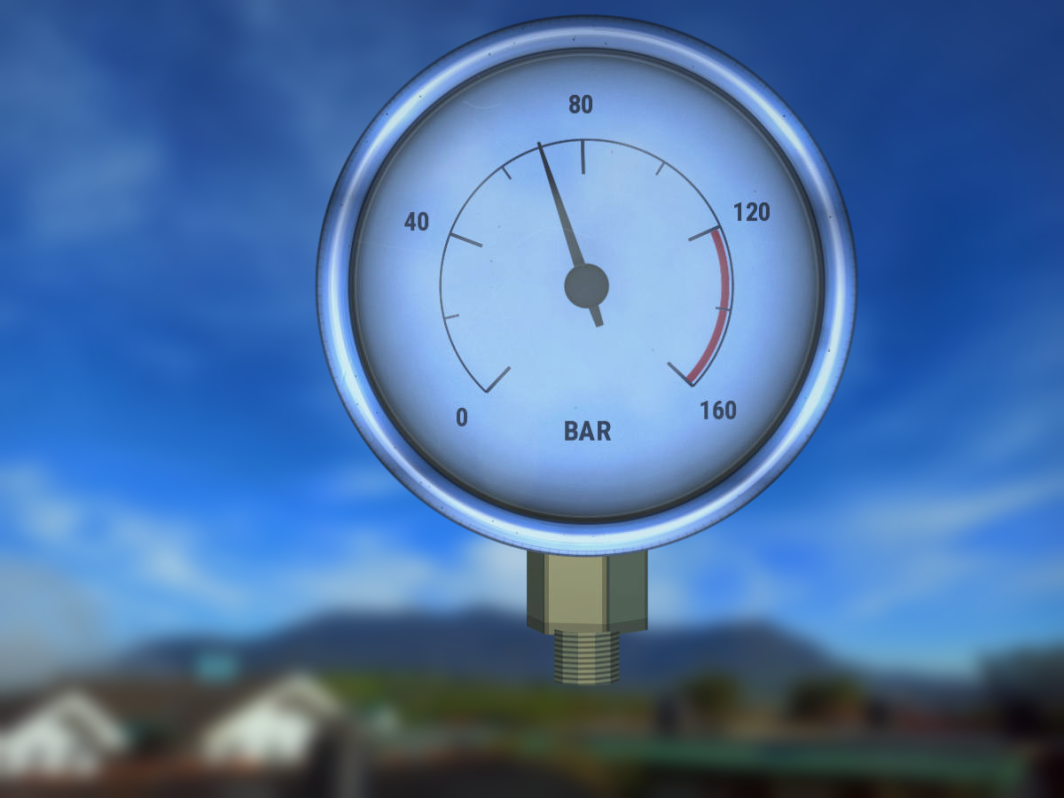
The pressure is 70 bar
